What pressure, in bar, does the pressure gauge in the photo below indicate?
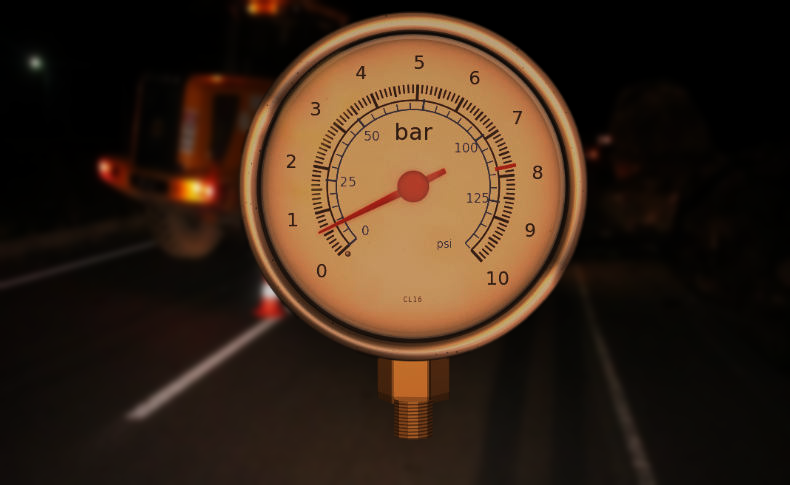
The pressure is 0.6 bar
